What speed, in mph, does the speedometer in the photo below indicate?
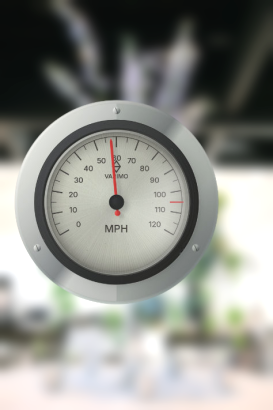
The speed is 57.5 mph
